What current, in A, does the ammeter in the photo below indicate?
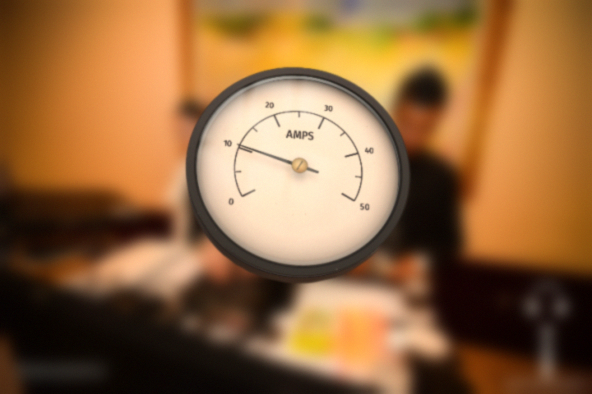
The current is 10 A
